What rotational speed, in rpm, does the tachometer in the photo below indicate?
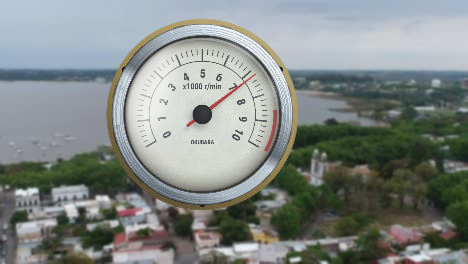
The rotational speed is 7200 rpm
